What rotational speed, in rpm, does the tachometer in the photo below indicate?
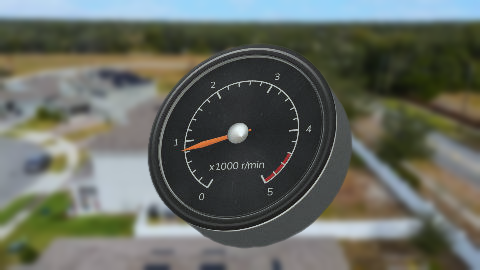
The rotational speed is 800 rpm
